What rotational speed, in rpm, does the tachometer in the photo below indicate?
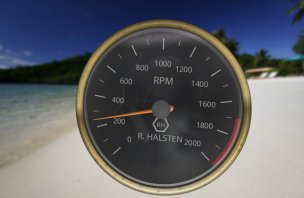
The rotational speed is 250 rpm
